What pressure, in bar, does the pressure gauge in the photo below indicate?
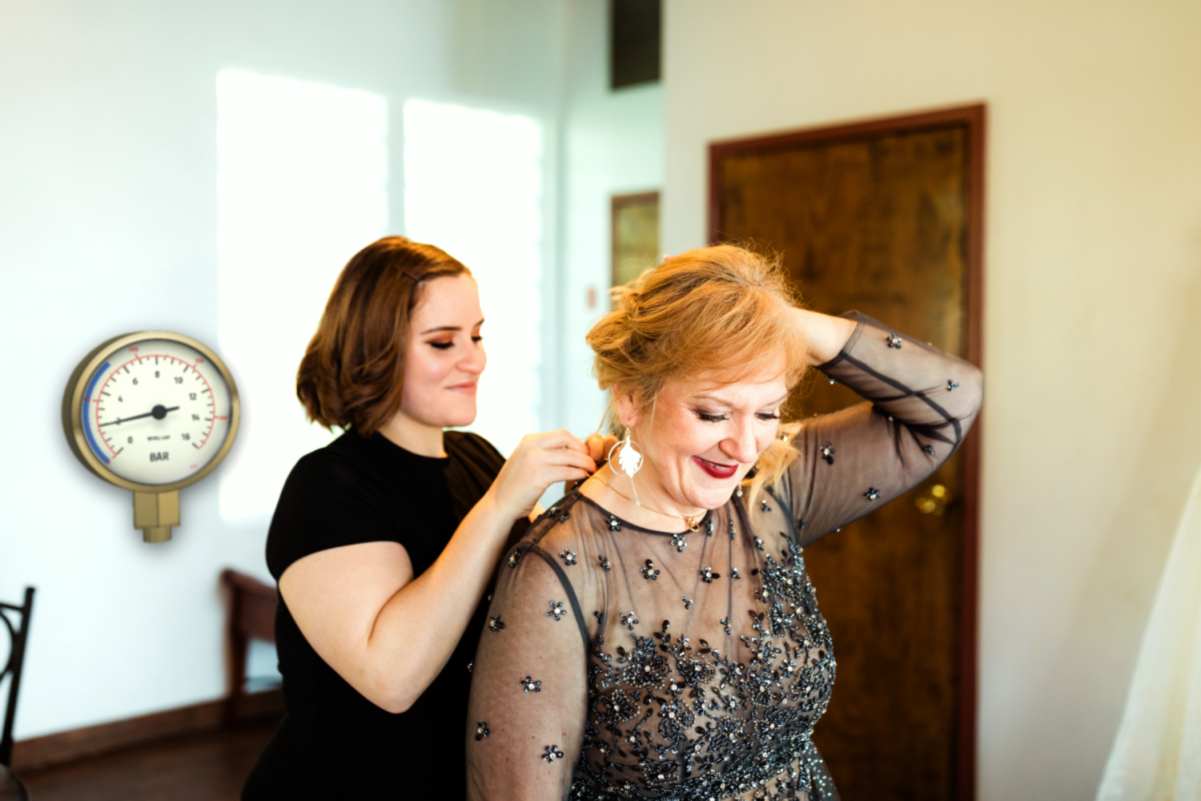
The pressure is 2 bar
